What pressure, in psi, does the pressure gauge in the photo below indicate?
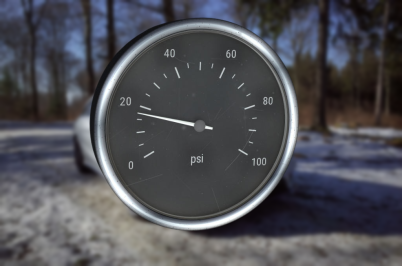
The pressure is 17.5 psi
